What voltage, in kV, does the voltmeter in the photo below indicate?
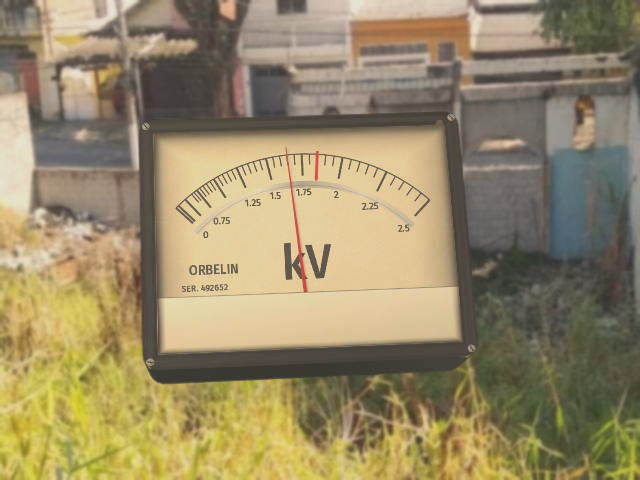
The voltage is 1.65 kV
